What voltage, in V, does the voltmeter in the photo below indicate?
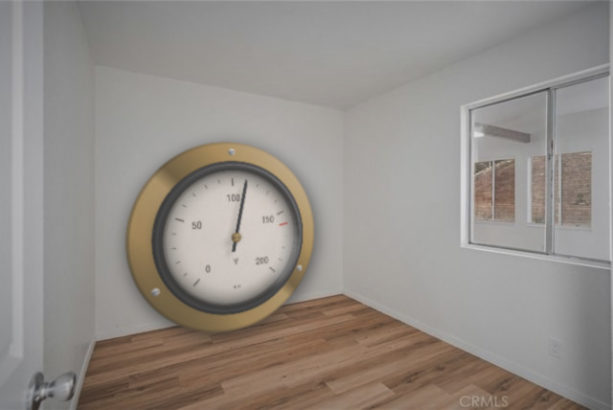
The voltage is 110 V
